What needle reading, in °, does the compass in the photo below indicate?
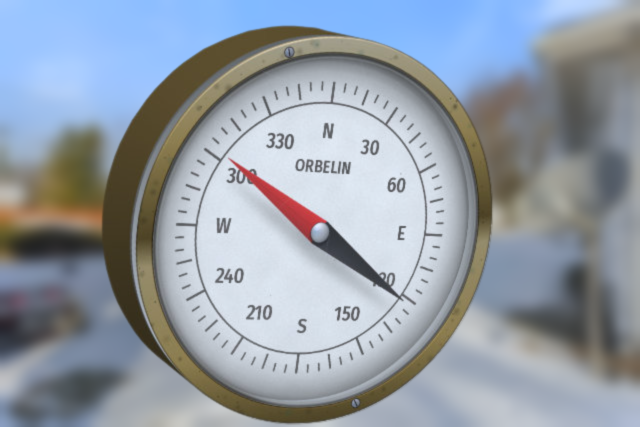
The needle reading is 302.5 °
